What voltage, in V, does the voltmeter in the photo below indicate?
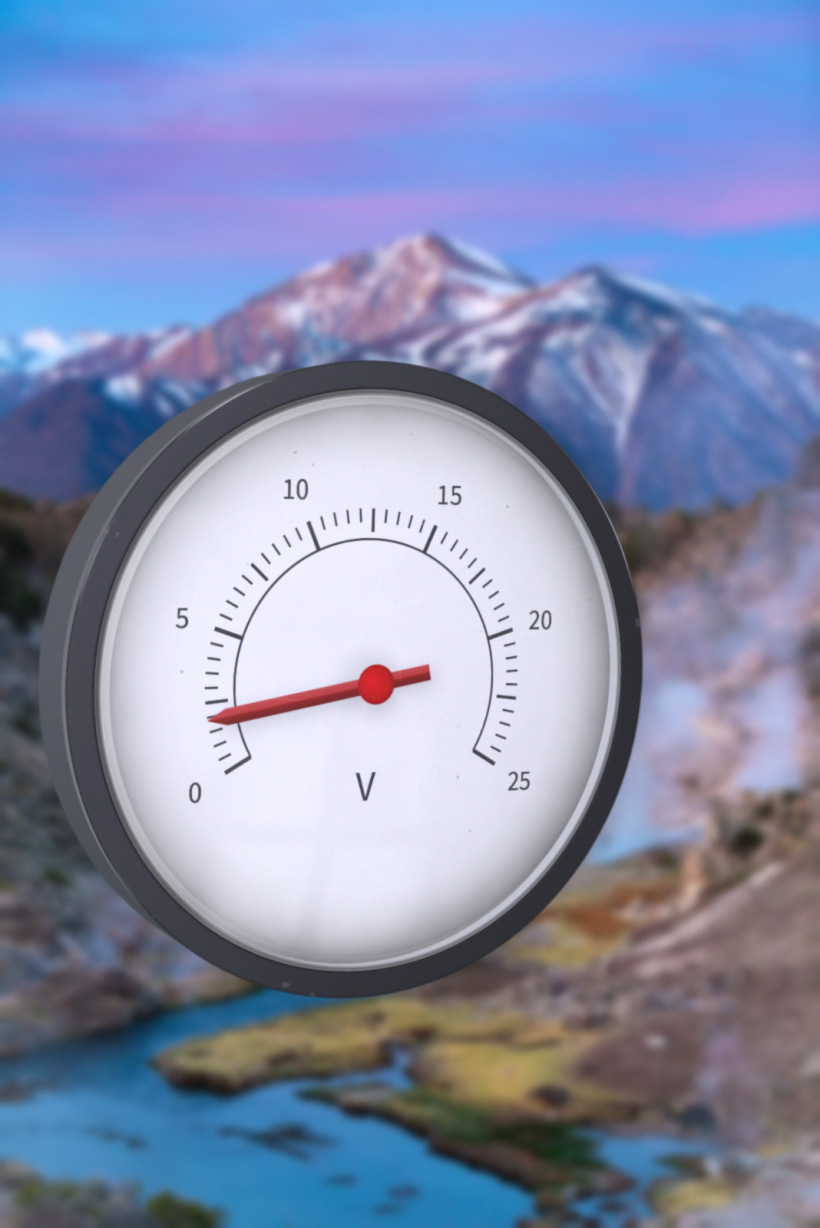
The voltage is 2 V
